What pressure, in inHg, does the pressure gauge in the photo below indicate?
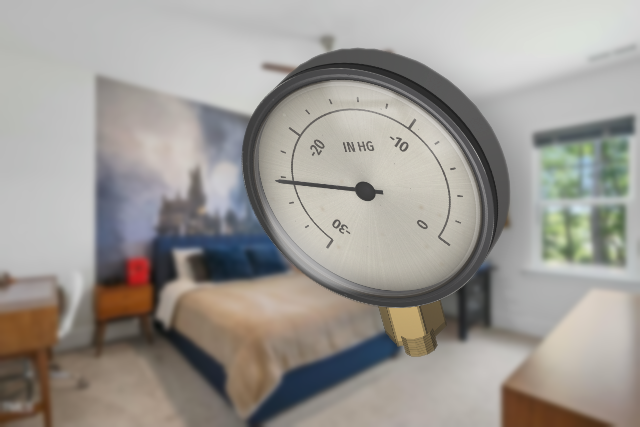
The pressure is -24 inHg
